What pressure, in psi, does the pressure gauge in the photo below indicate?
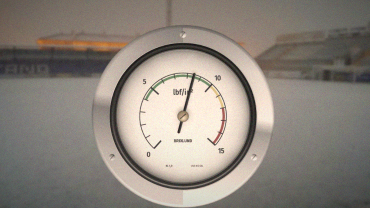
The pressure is 8.5 psi
